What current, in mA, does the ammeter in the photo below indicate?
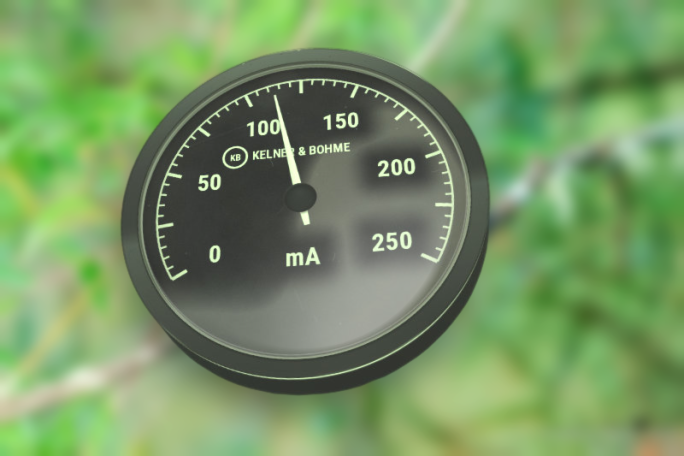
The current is 112.5 mA
